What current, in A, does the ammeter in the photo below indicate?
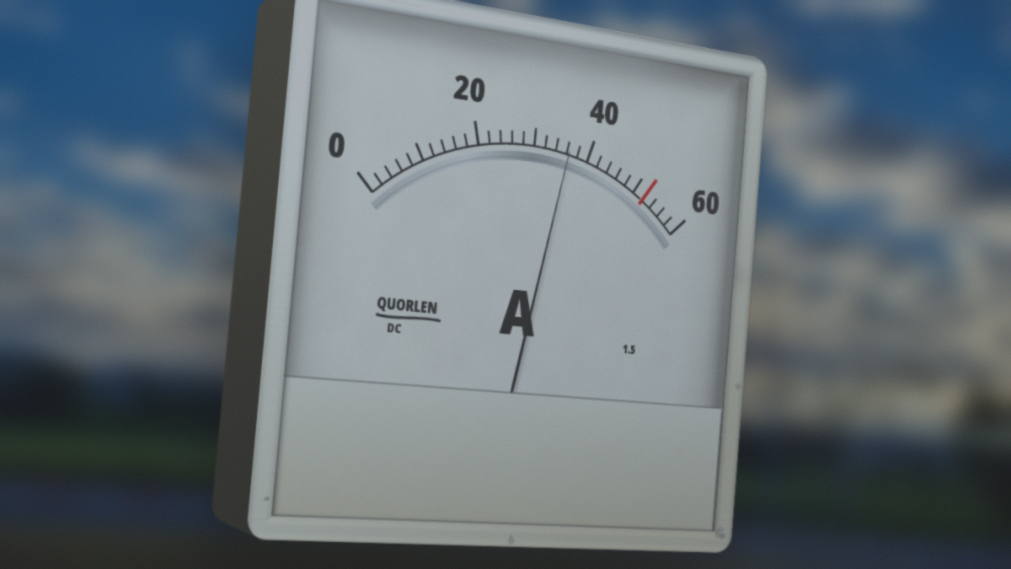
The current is 36 A
